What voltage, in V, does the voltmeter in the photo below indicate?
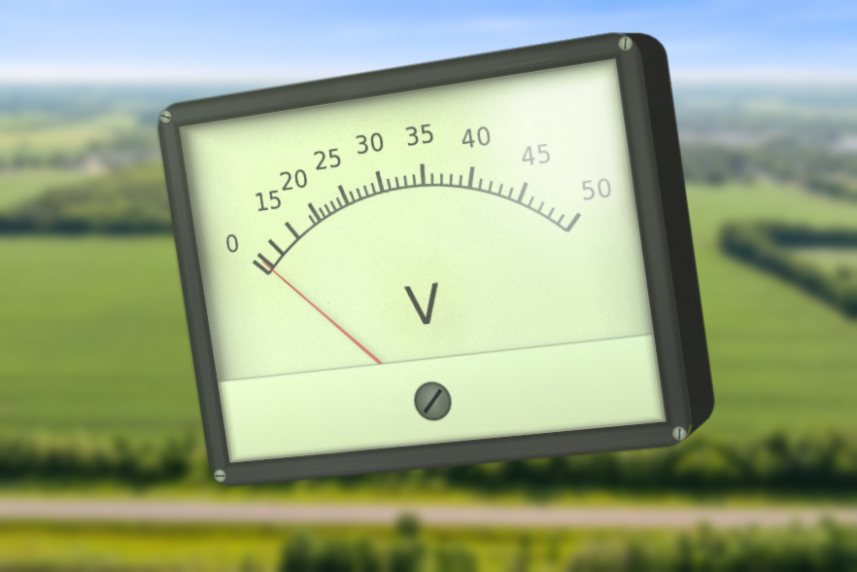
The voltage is 5 V
